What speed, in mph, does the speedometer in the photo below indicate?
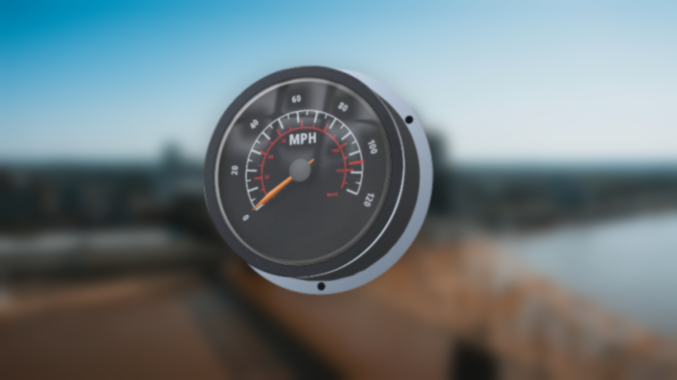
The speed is 0 mph
